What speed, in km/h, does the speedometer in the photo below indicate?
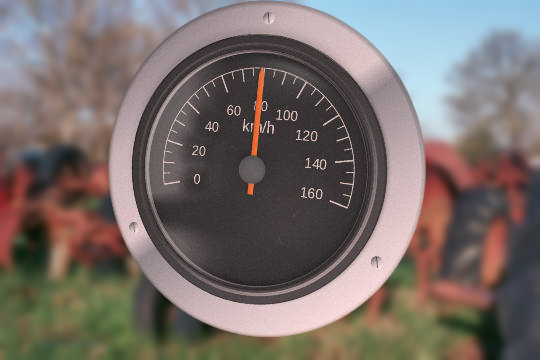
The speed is 80 km/h
